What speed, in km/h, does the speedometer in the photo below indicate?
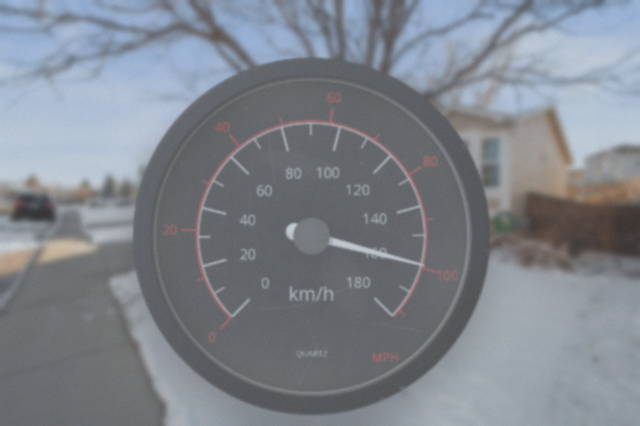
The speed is 160 km/h
